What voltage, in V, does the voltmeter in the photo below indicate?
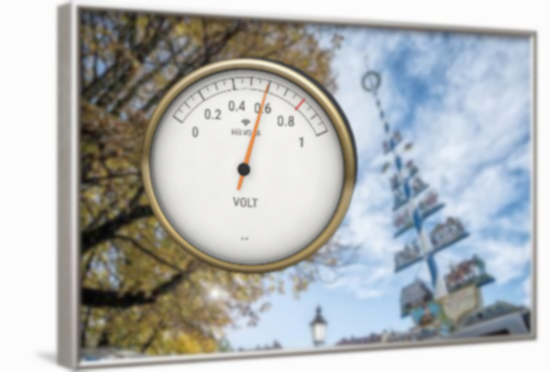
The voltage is 0.6 V
